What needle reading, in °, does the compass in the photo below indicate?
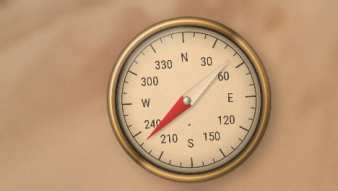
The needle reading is 230 °
